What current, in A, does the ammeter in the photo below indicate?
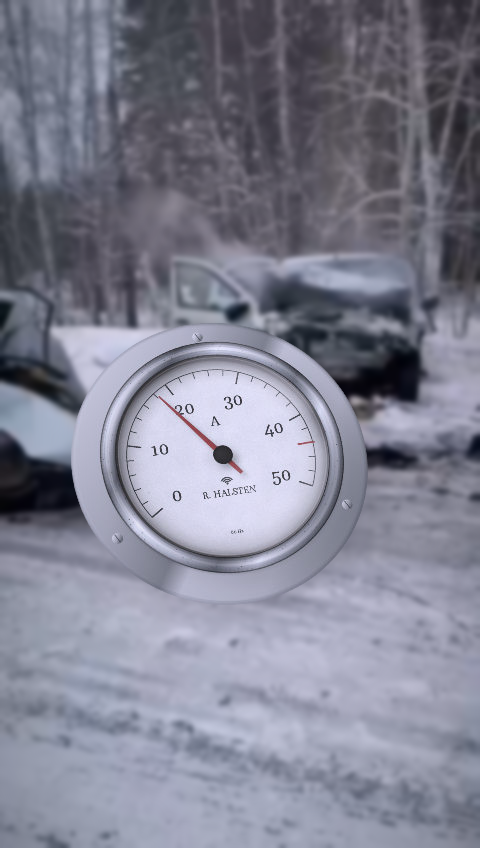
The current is 18 A
